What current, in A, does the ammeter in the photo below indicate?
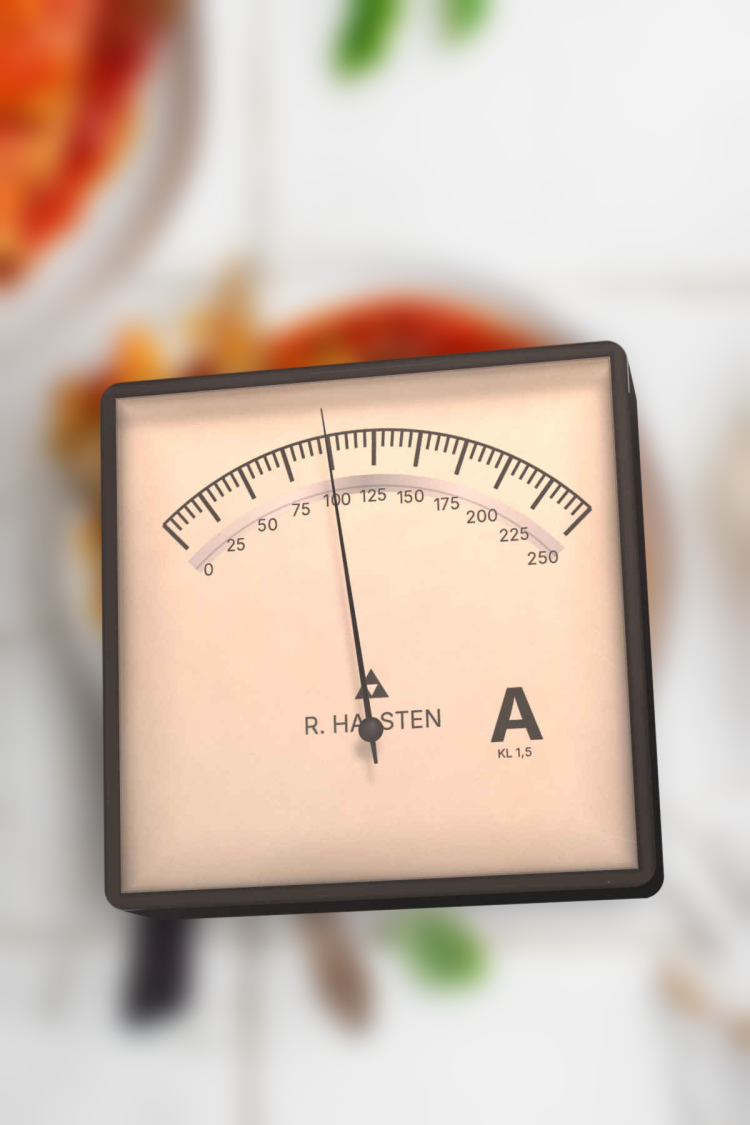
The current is 100 A
